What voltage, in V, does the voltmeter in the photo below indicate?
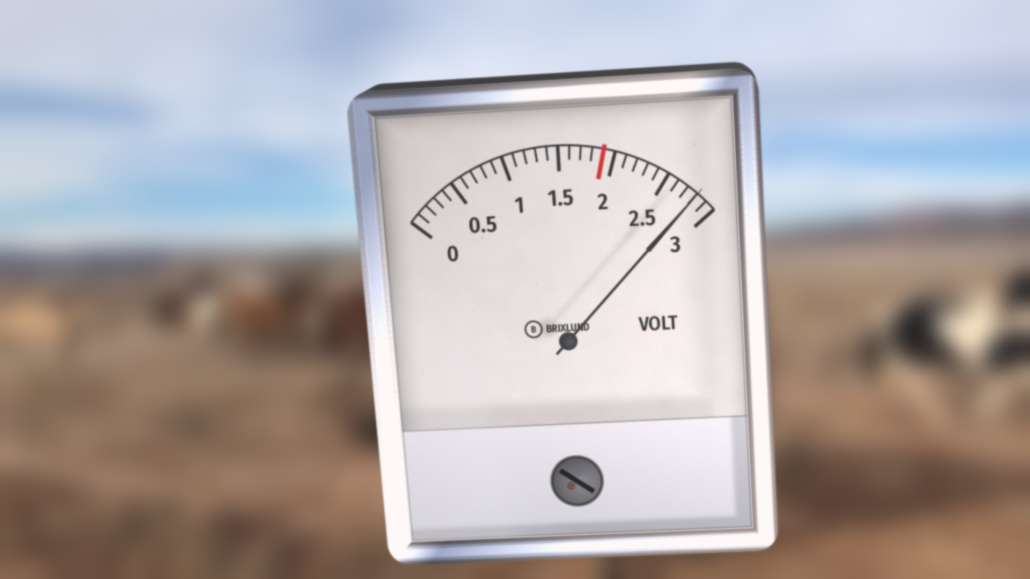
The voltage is 2.8 V
